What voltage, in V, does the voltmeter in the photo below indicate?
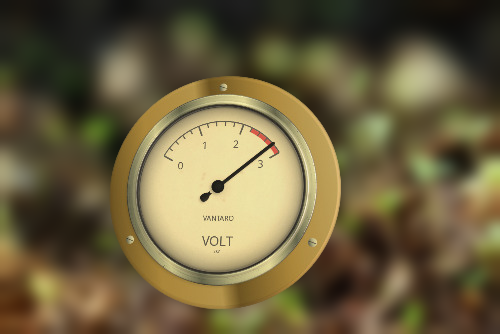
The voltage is 2.8 V
